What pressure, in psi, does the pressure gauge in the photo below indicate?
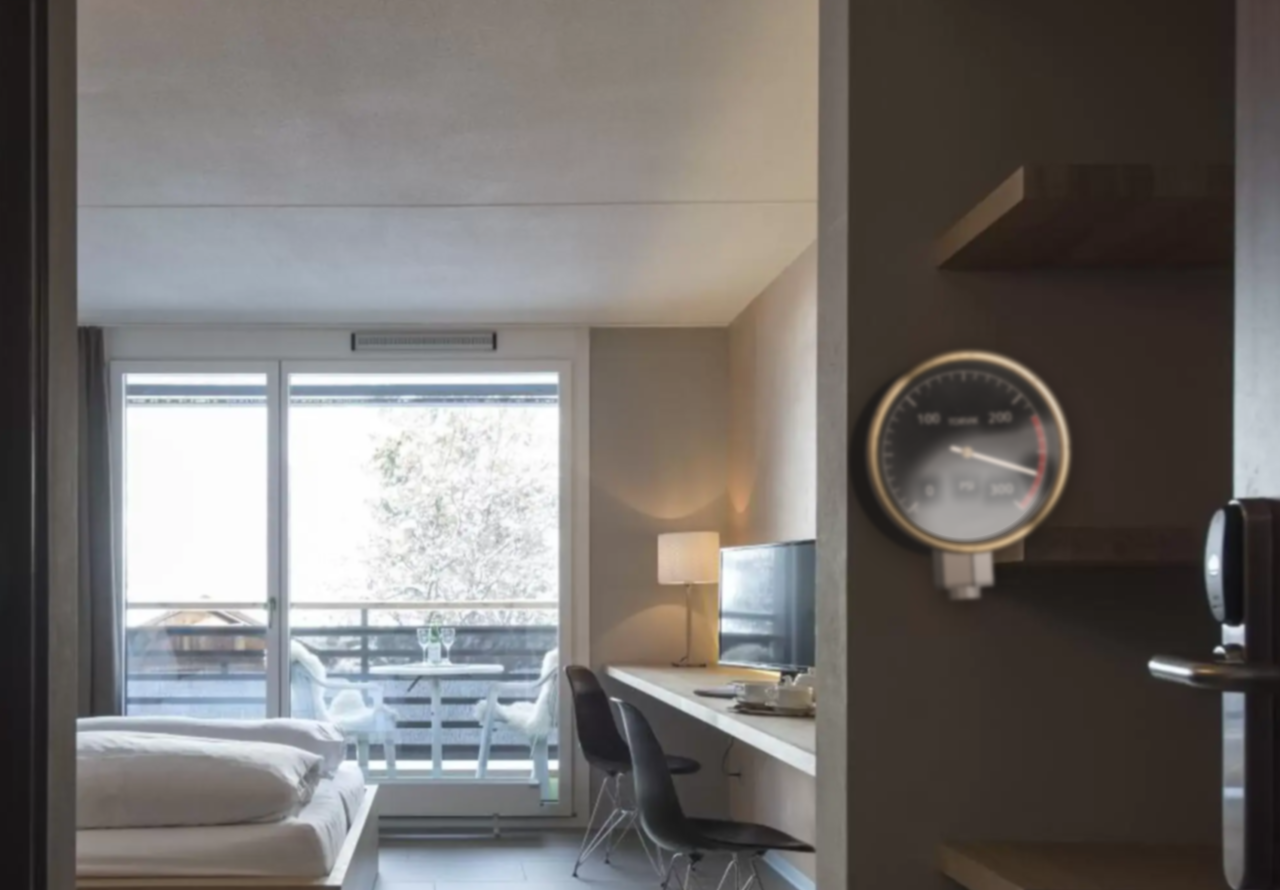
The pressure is 270 psi
